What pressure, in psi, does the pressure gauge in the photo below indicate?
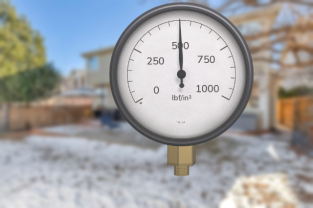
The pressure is 500 psi
